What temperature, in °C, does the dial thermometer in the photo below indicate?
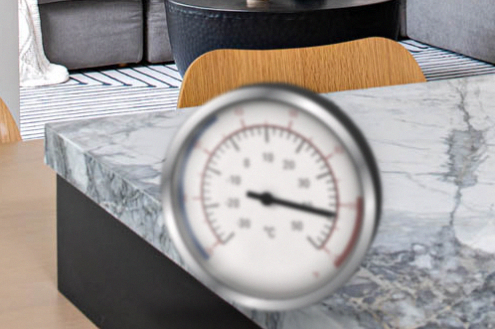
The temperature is 40 °C
